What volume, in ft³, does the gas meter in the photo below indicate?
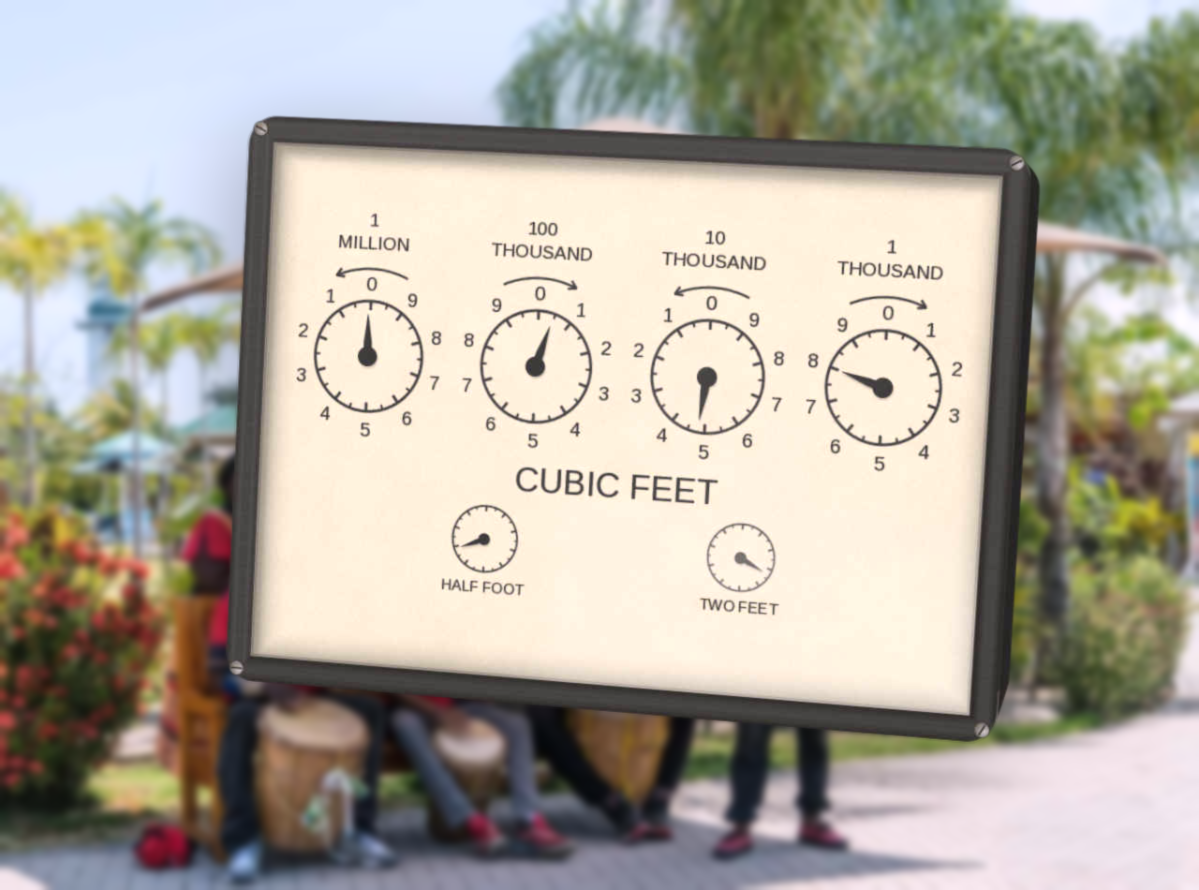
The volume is 4800 ft³
